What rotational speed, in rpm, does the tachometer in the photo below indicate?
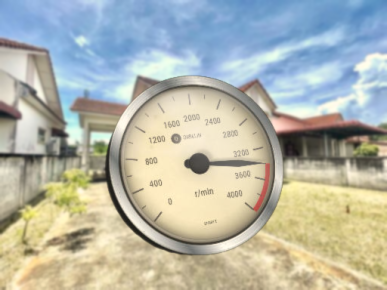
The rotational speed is 3400 rpm
